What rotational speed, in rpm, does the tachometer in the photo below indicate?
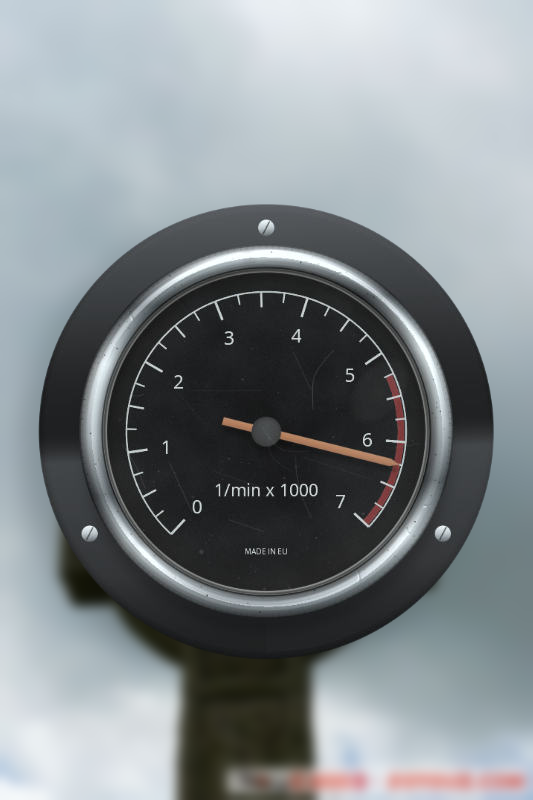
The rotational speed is 6250 rpm
